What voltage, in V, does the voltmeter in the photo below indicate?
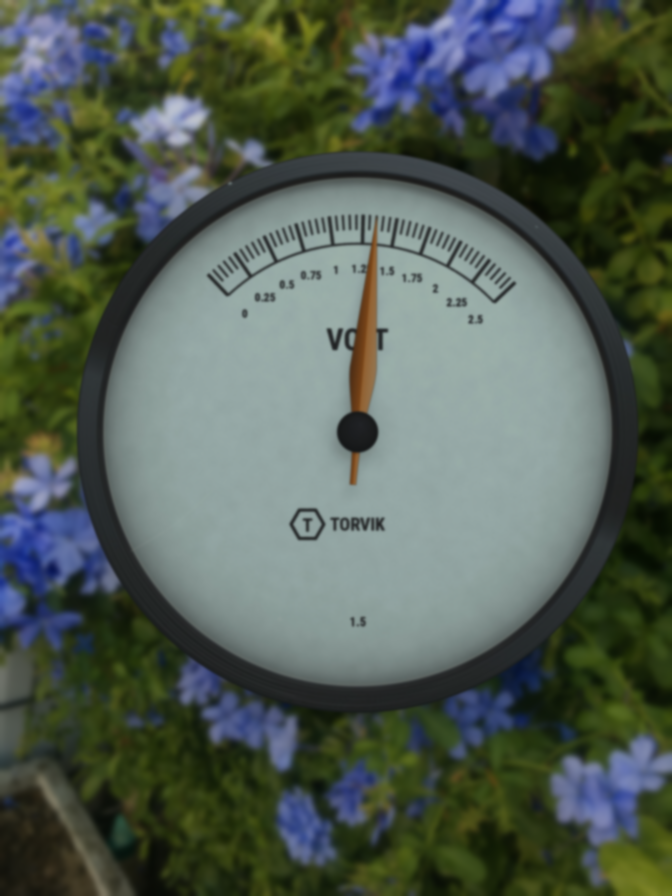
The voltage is 1.35 V
